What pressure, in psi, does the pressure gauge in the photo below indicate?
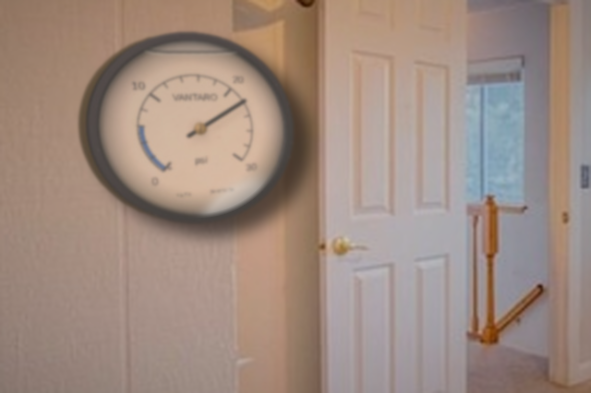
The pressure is 22 psi
